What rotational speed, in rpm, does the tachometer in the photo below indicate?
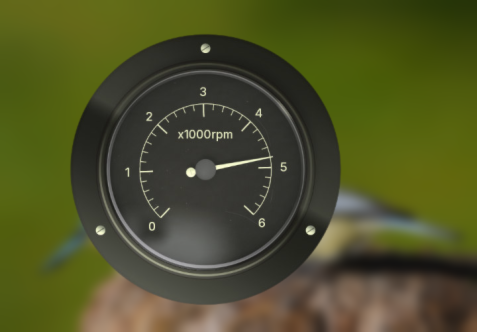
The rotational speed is 4800 rpm
